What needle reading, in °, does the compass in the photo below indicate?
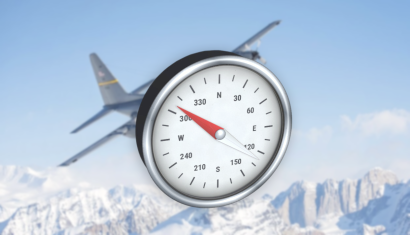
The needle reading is 307.5 °
